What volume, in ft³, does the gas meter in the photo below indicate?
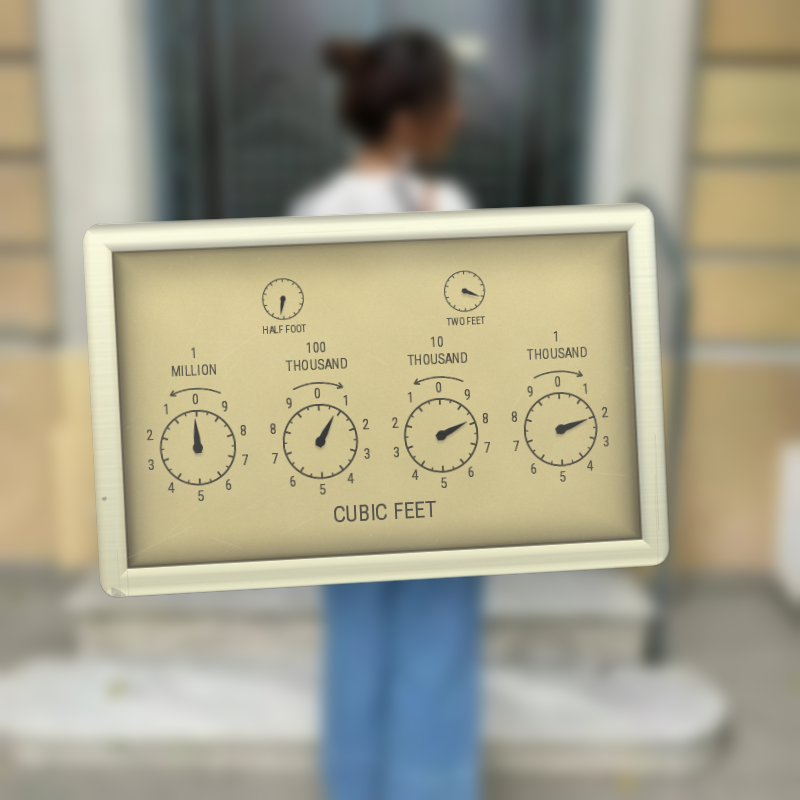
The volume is 8200 ft³
